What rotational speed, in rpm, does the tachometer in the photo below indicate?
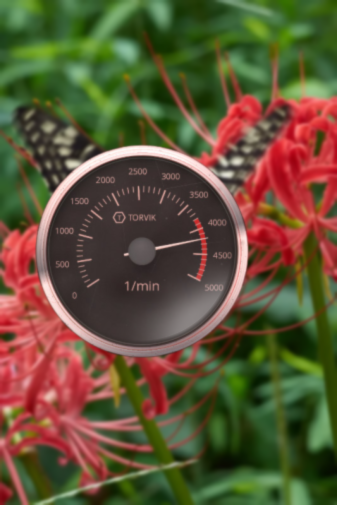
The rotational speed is 4200 rpm
